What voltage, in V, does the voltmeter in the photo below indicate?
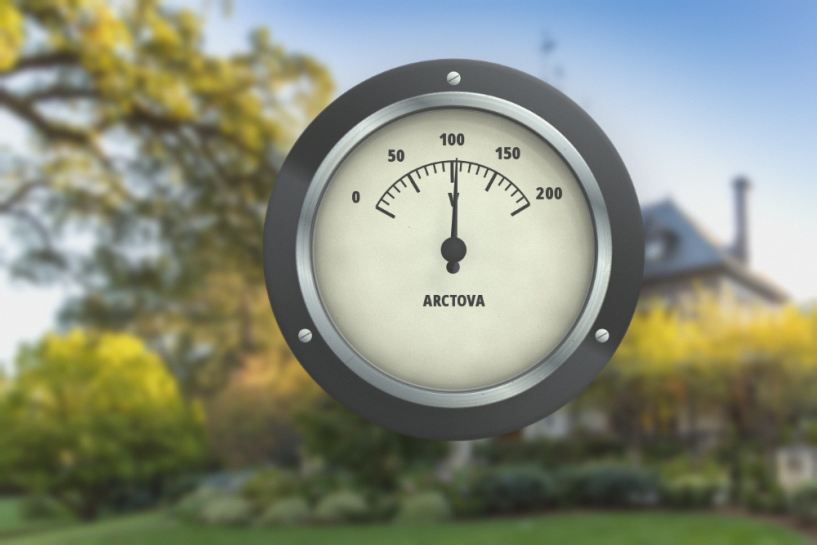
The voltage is 105 V
